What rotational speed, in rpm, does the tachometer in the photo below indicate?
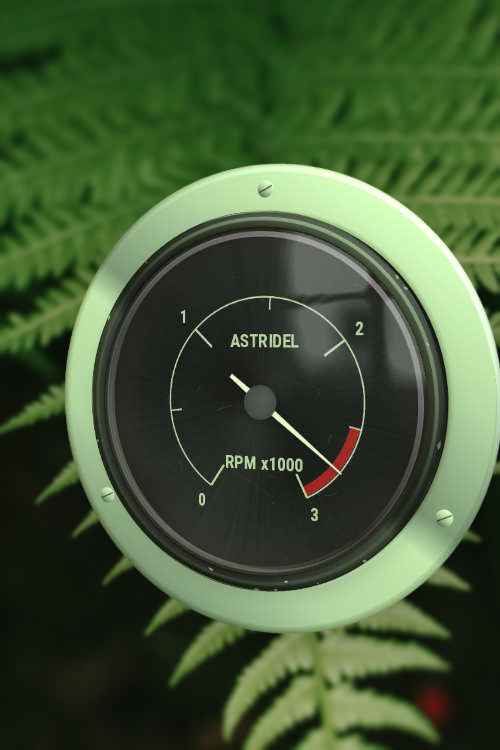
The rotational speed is 2750 rpm
